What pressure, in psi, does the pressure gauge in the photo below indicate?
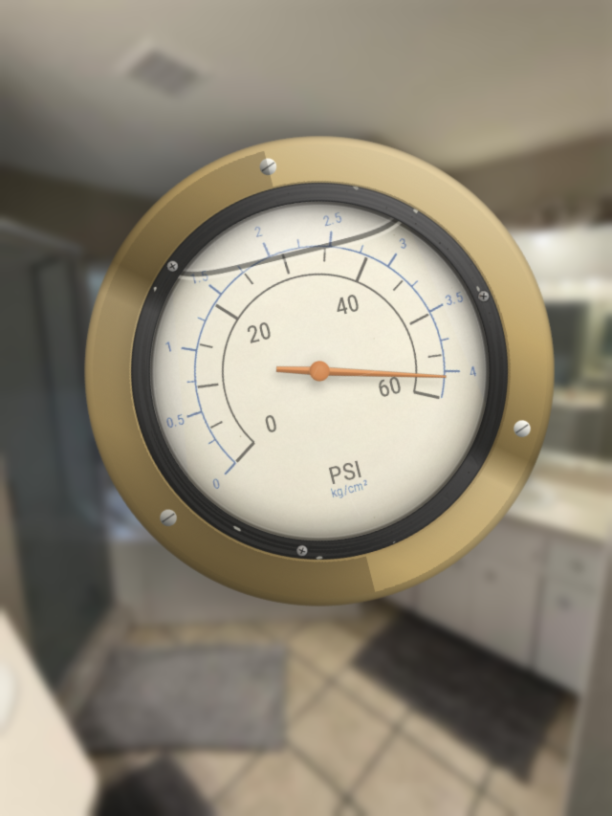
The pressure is 57.5 psi
